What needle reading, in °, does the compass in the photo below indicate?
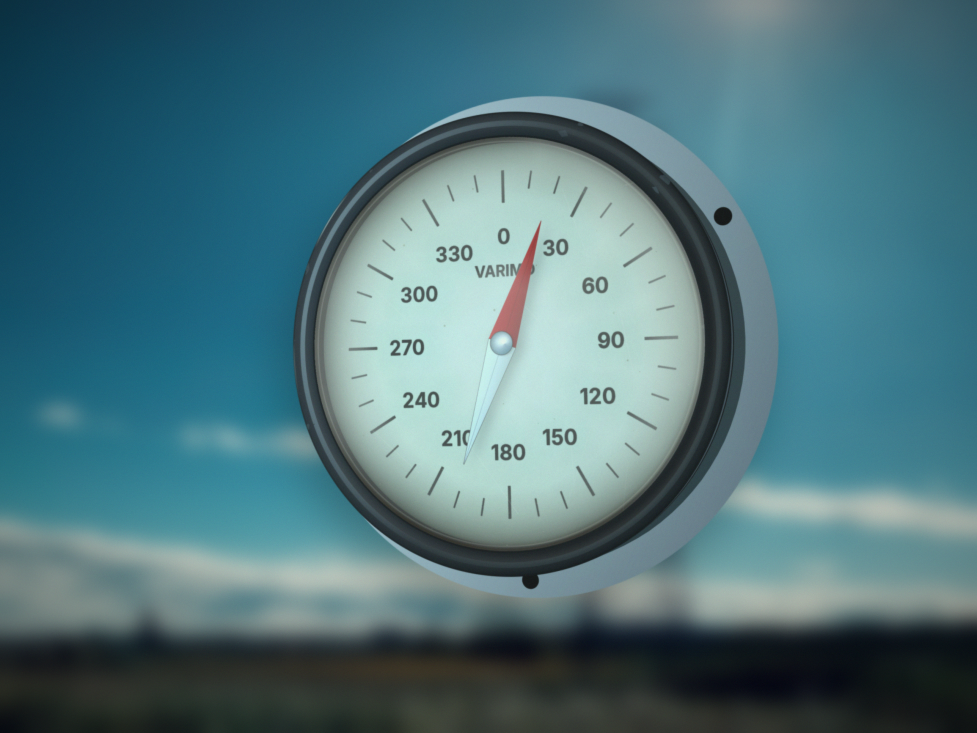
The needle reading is 20 °
